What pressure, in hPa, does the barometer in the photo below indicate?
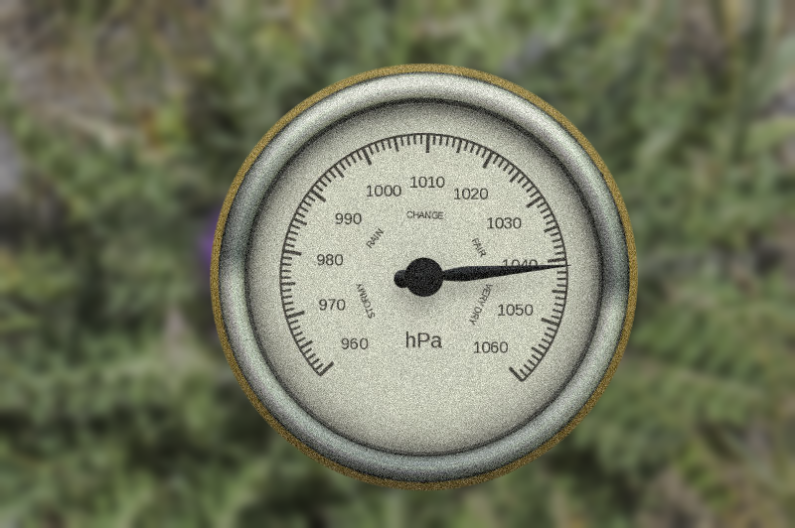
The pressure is 1041 hPa
